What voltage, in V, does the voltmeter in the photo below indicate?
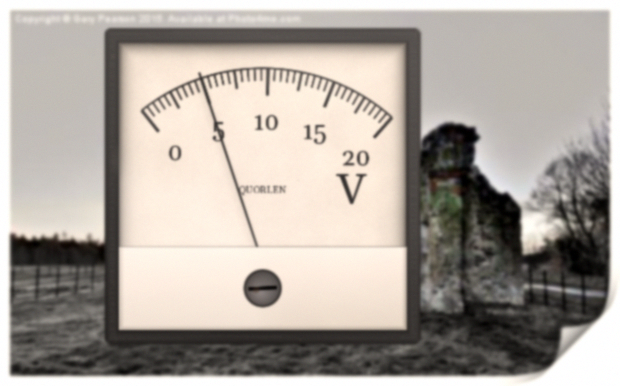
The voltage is 5 V
